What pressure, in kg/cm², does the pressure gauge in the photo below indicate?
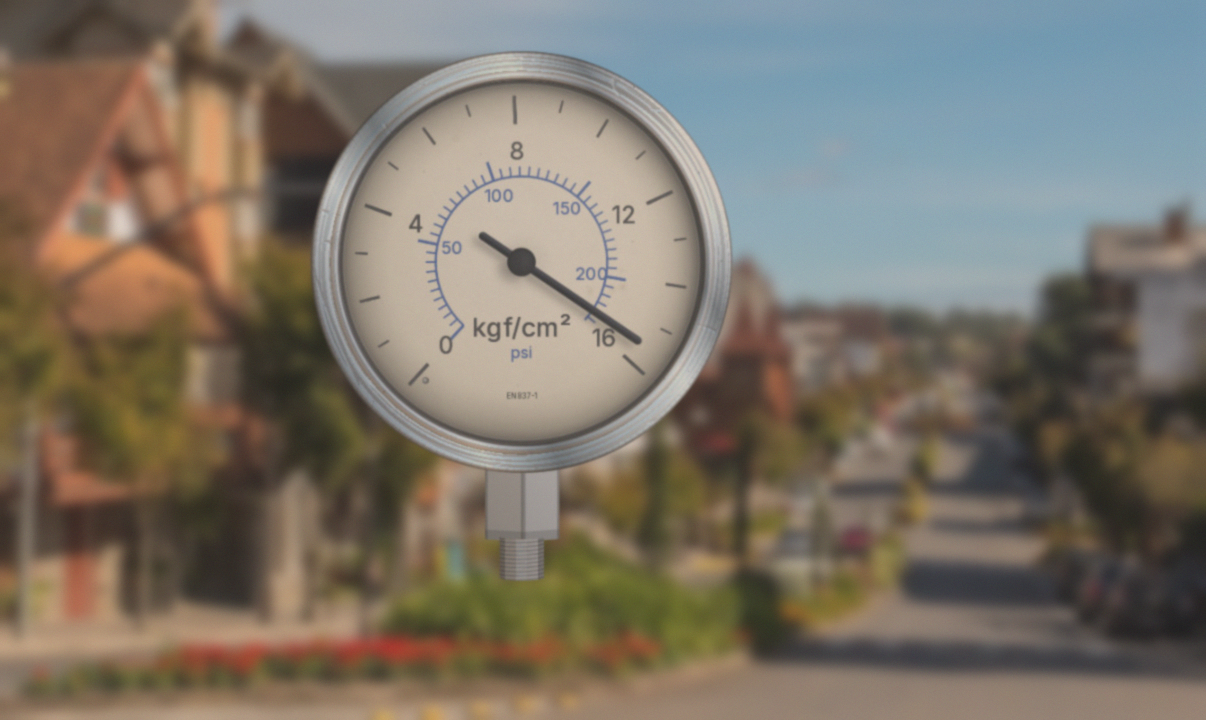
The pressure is 15.5 kg/cm²
